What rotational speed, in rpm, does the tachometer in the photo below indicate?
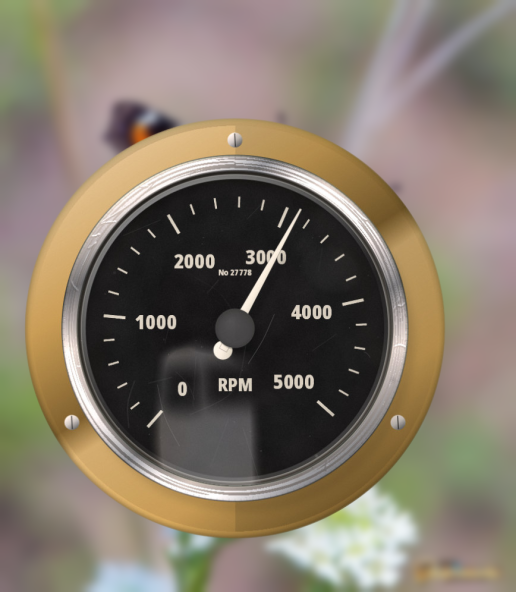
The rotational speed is 3100 rpm
